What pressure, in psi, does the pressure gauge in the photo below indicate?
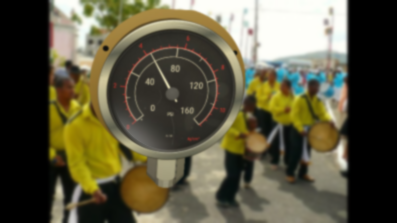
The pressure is 60 psi
